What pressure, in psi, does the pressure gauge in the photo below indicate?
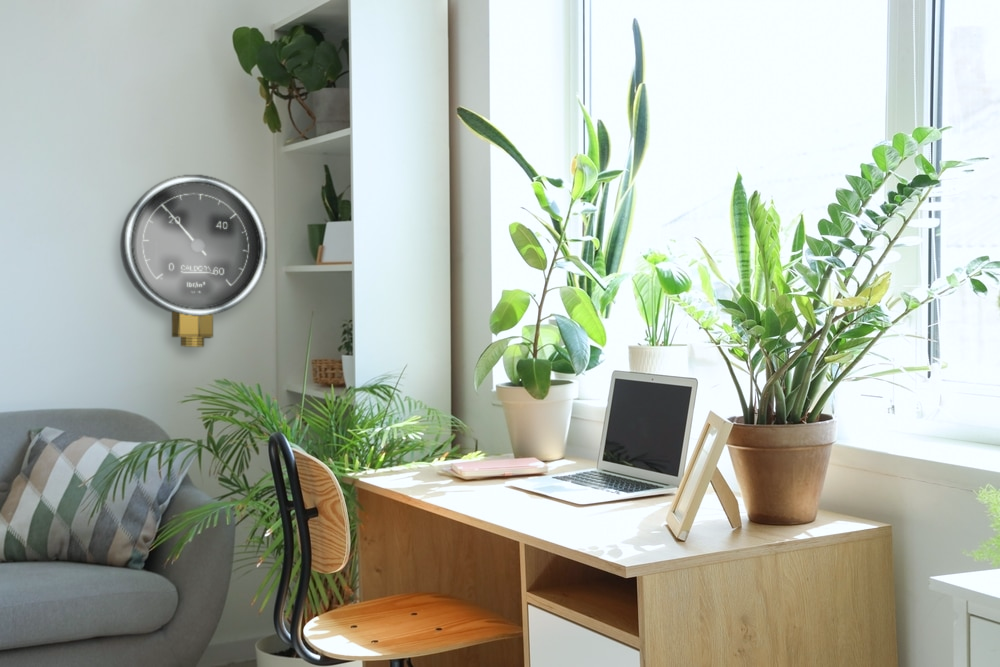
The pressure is 20 psi
